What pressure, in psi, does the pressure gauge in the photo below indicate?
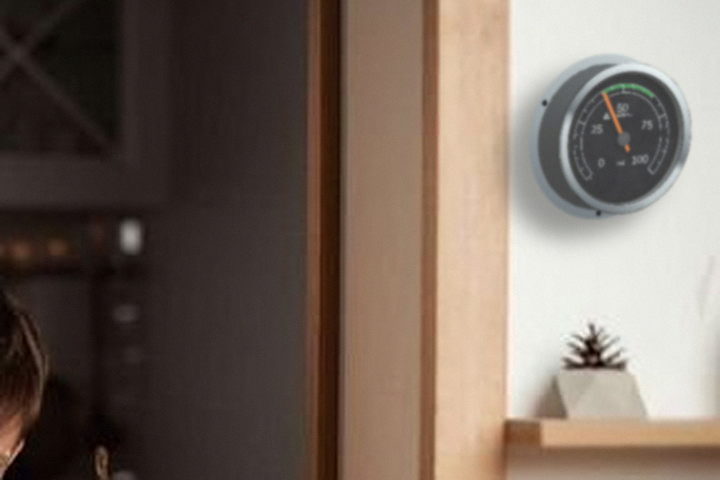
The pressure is 40 psi
